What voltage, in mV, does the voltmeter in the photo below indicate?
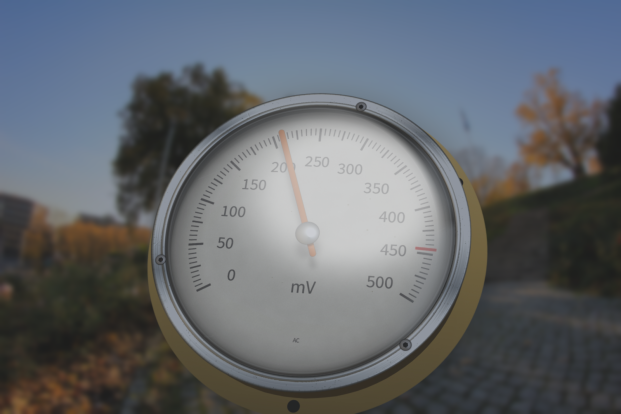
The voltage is 210 mV
